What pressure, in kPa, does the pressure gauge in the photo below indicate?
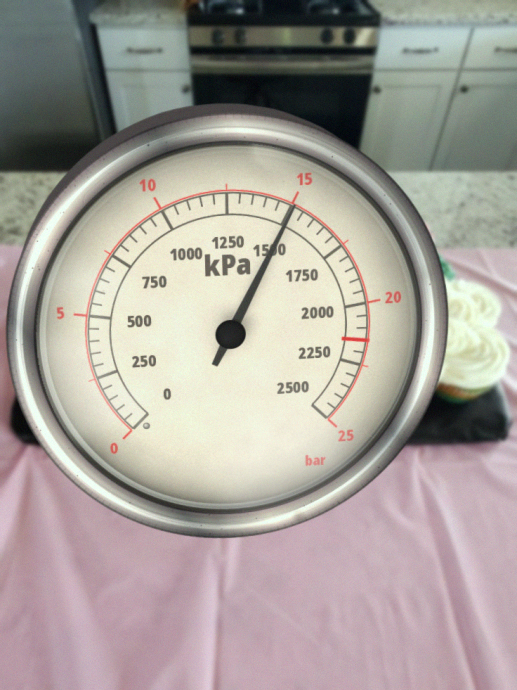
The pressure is 1500 kPa
